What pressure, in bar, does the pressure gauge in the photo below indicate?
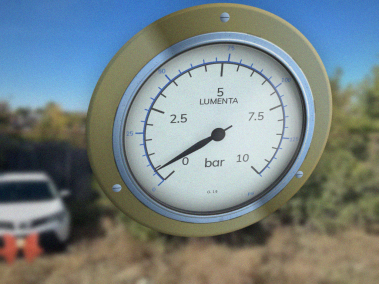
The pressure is 0.5 bar
